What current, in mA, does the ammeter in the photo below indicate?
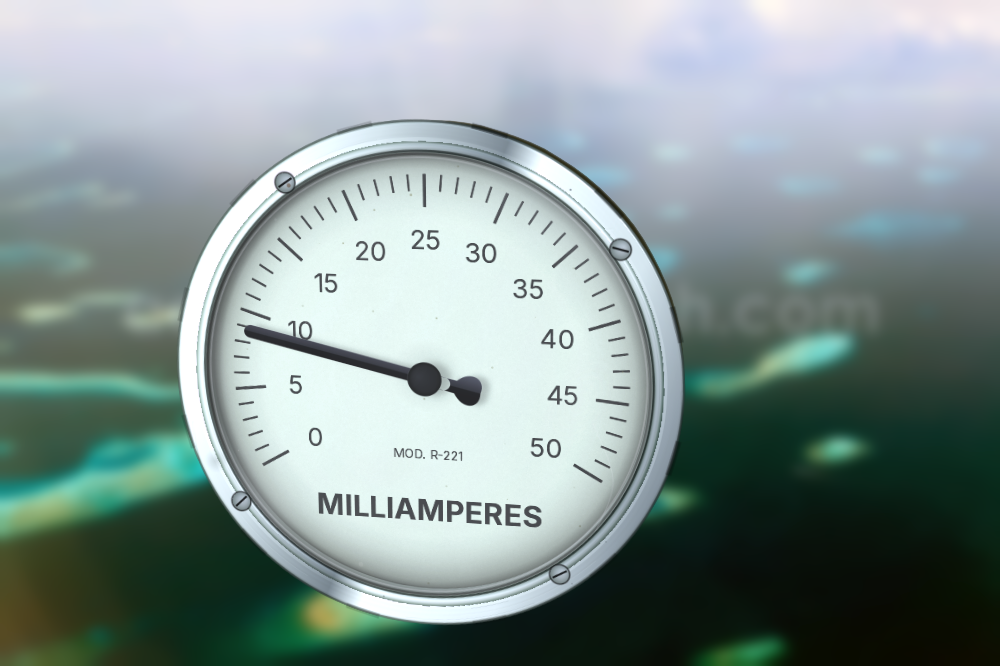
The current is 9 mA
